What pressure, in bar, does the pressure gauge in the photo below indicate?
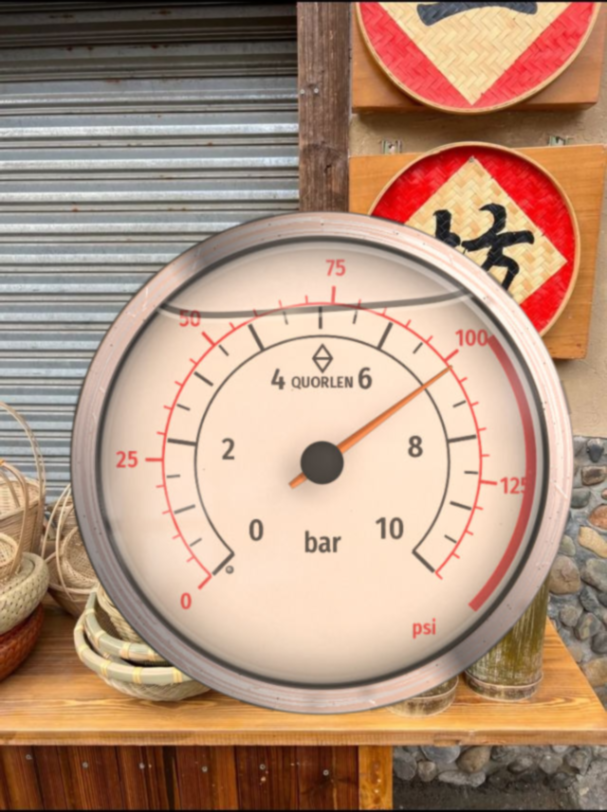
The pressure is 7 bar
